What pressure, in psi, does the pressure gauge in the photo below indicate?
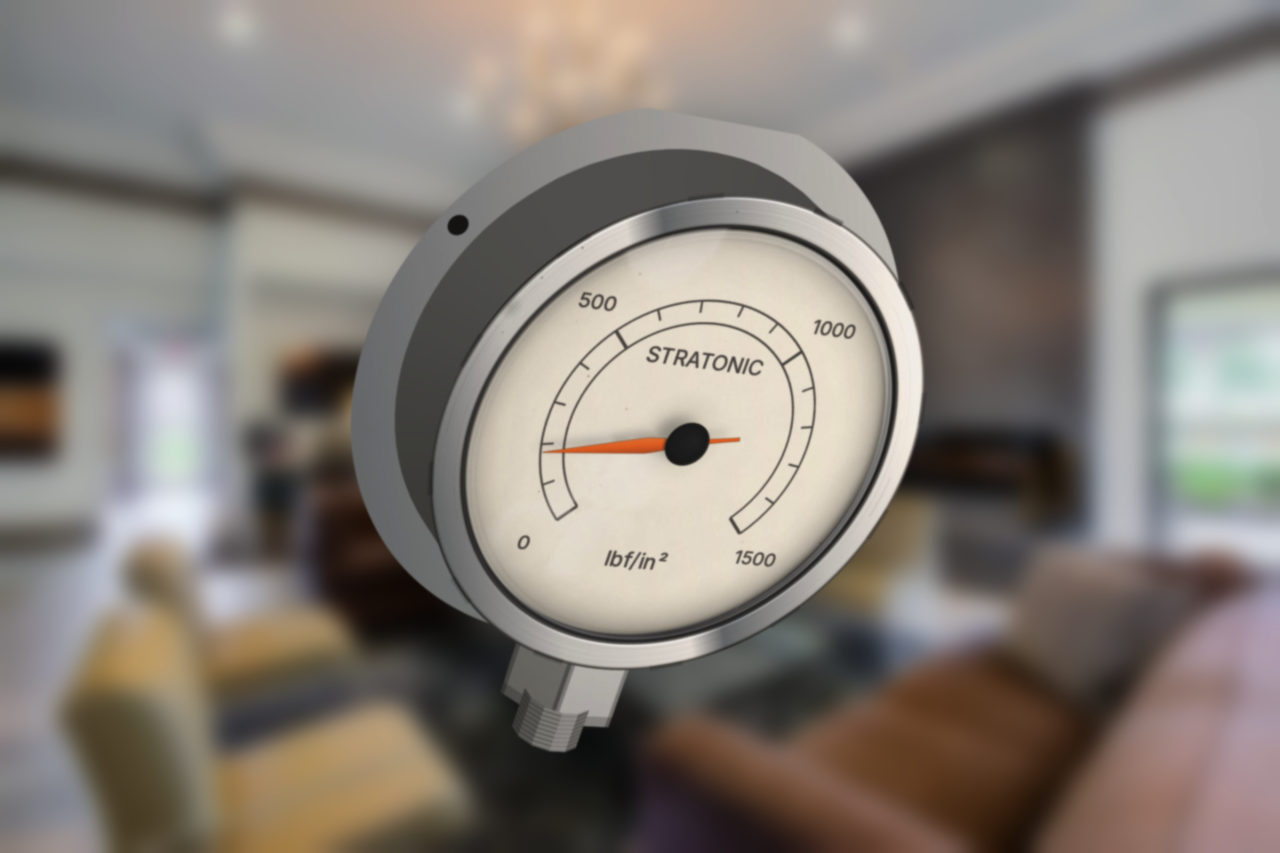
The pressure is 200 psi
